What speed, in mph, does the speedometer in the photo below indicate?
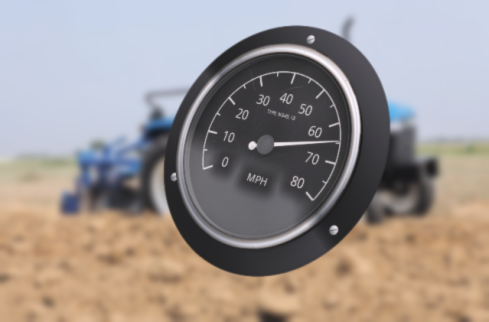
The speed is 65 mph
